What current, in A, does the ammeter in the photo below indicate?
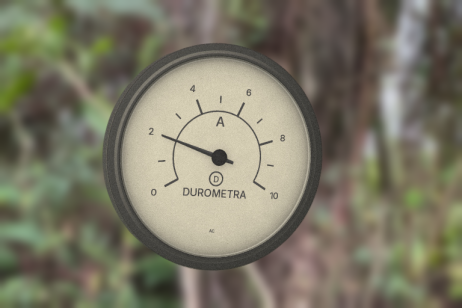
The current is 2 A
